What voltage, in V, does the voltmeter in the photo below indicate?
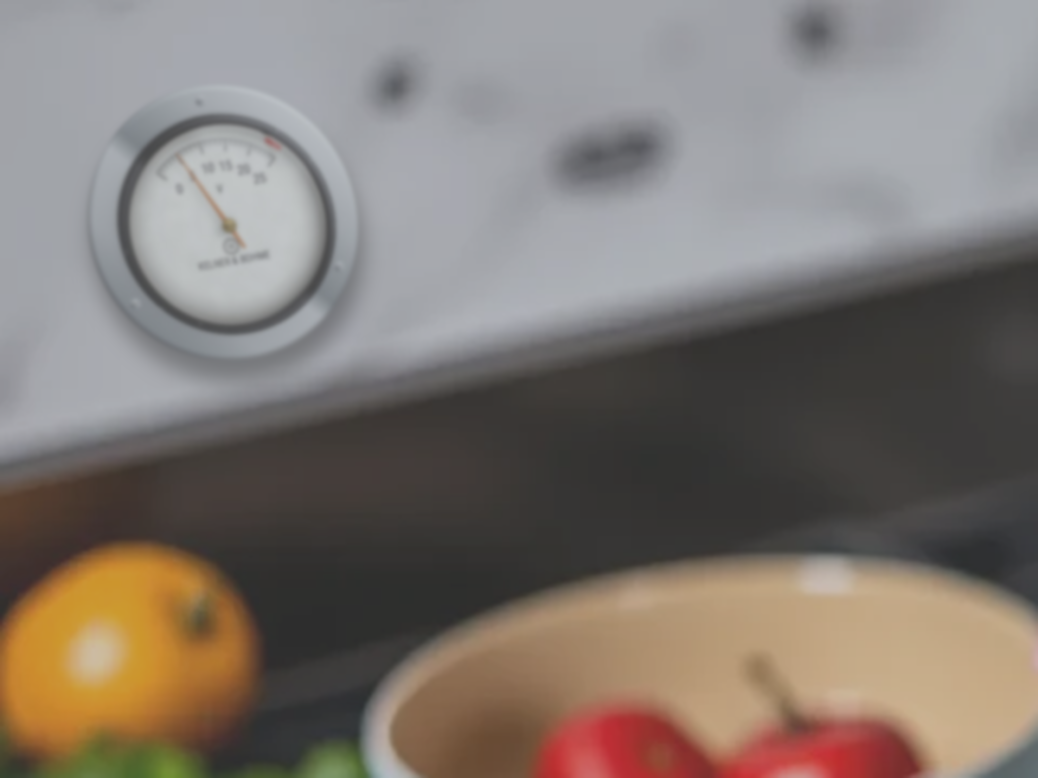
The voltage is 5 V
